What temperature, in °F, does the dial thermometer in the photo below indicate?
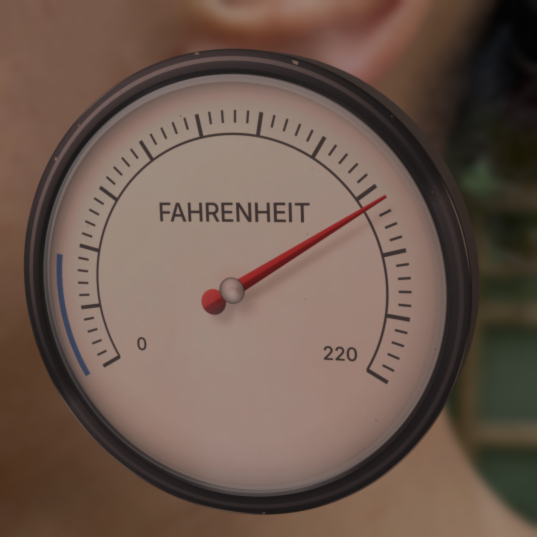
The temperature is 164 °F
